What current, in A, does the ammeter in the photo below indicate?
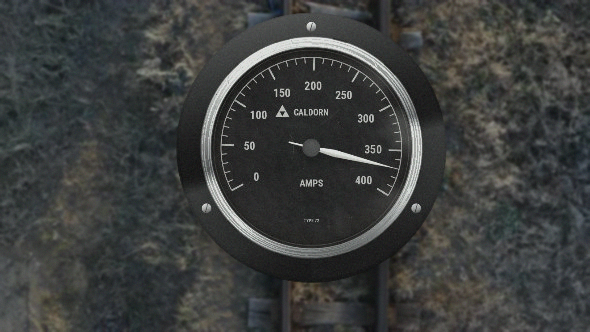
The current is 370 A
